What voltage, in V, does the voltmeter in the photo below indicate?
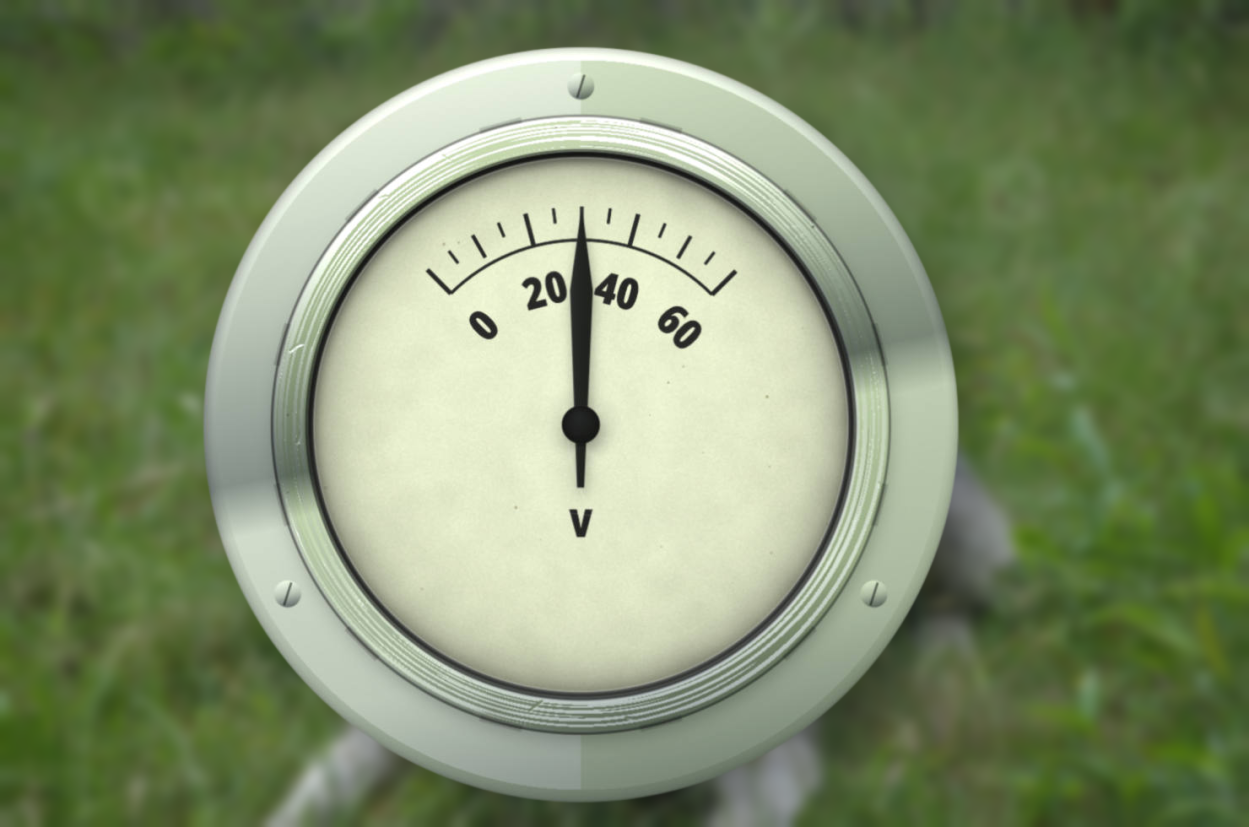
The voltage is 30 V
